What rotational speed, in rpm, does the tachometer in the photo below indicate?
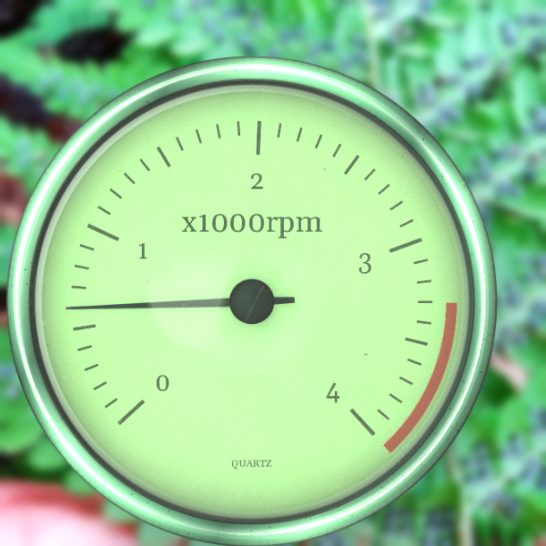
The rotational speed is 600 rpm
